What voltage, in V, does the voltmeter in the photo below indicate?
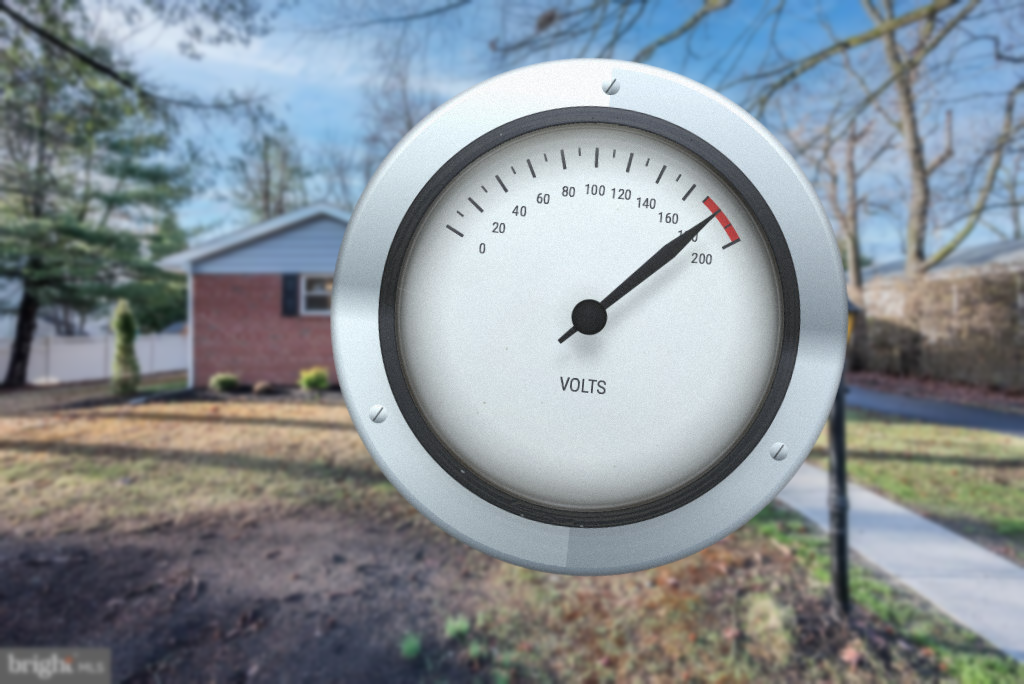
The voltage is 180 V
